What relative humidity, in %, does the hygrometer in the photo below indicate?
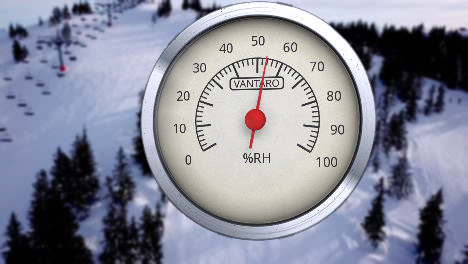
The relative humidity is 54 %
